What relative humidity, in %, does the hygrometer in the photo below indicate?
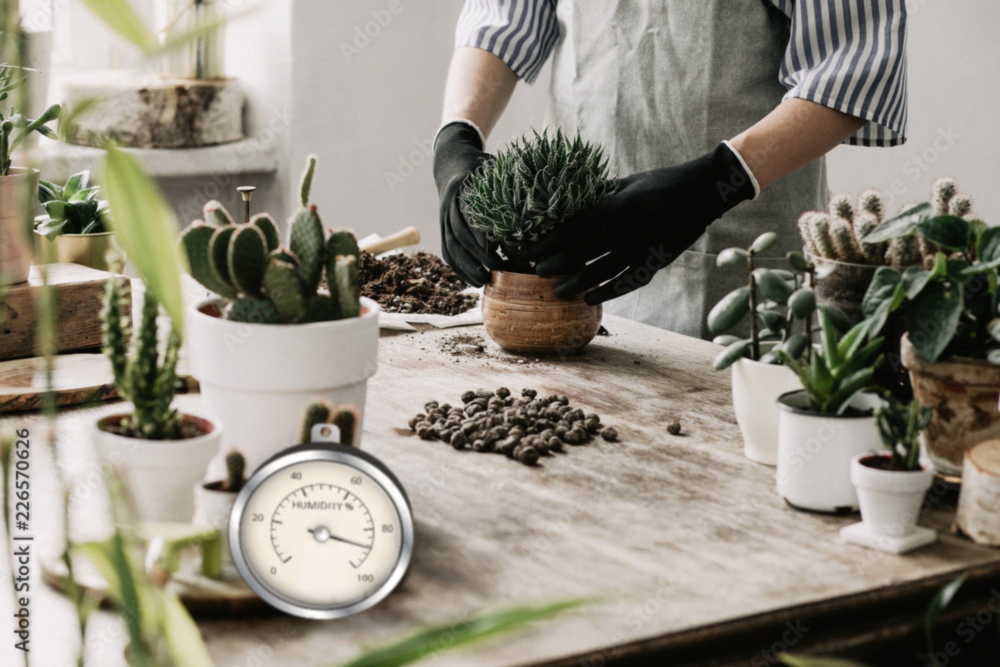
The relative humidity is 88 %
